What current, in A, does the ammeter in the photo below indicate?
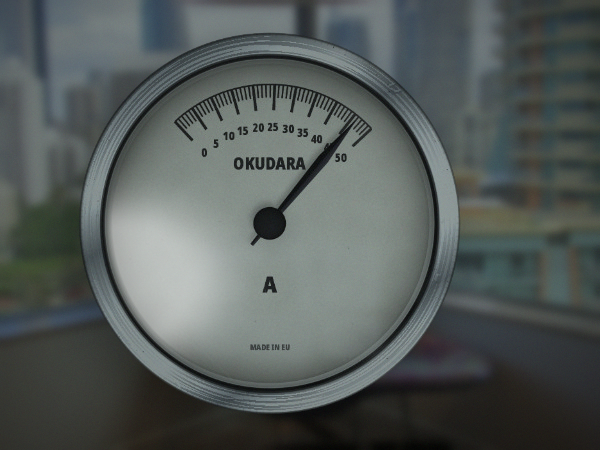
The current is 46 A
